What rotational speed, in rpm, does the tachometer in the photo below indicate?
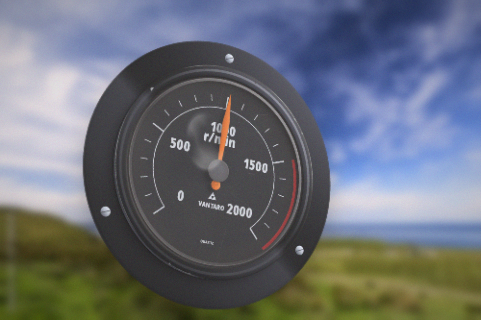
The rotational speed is 1000 rpm
